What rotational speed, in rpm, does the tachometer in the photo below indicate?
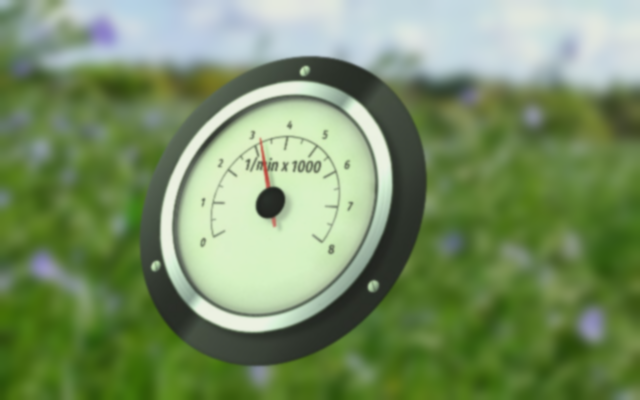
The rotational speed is 3250 rpm
